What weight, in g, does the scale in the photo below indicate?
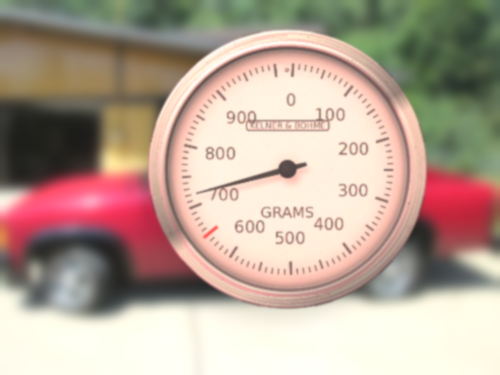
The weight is 720 g
